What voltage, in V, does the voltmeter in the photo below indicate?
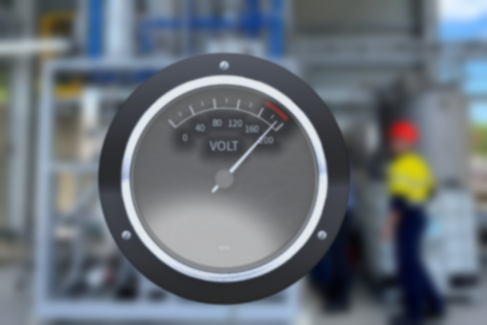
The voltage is 190 V
